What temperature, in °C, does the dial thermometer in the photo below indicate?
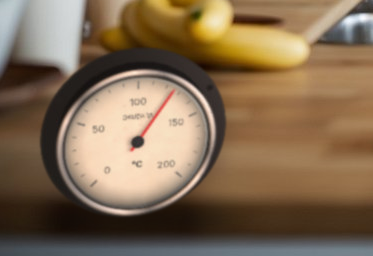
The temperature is 125 °C
